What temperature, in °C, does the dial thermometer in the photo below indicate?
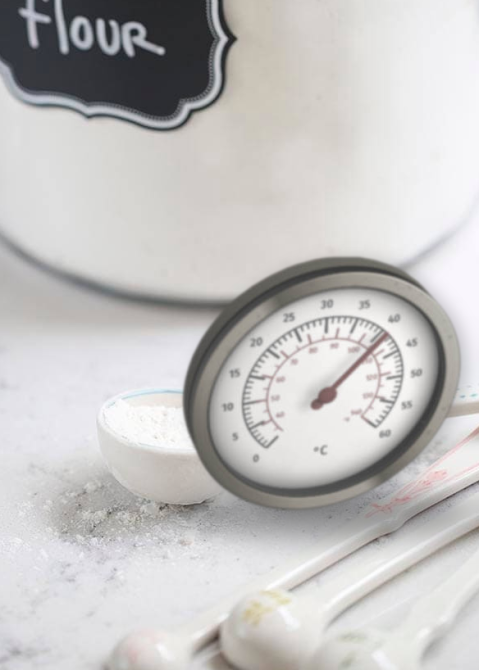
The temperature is 40 °C
